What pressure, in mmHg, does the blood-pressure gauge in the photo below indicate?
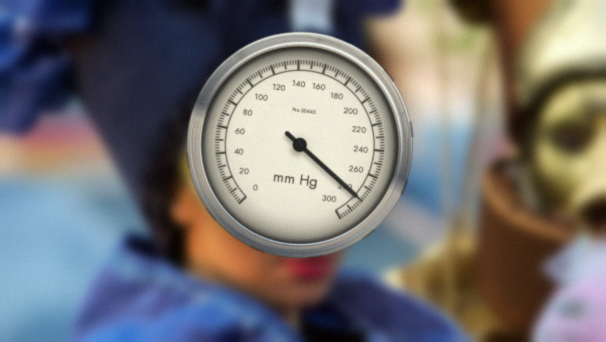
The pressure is 280 mmHg
